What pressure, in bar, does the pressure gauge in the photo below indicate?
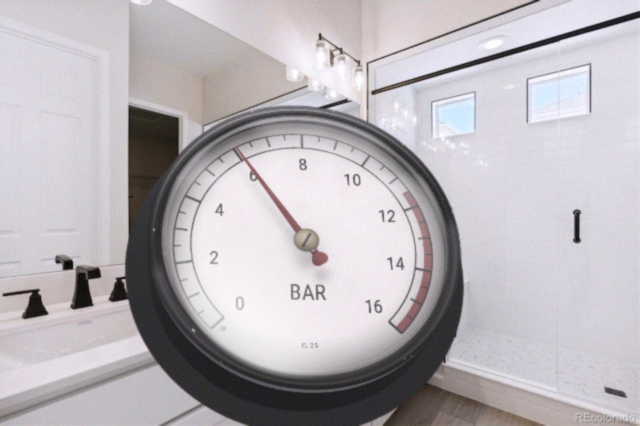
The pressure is 6 bar
